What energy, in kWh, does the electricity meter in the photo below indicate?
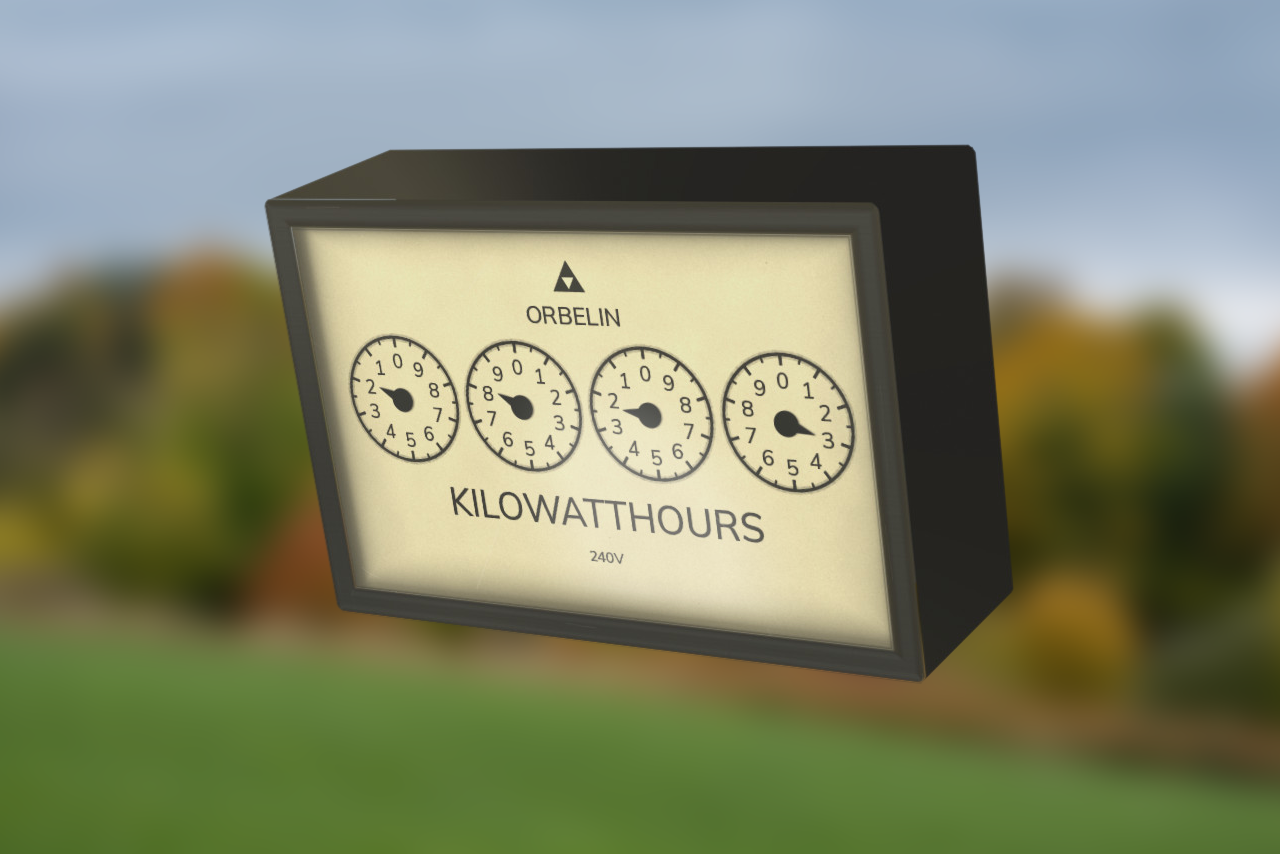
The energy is 1823 kWh
